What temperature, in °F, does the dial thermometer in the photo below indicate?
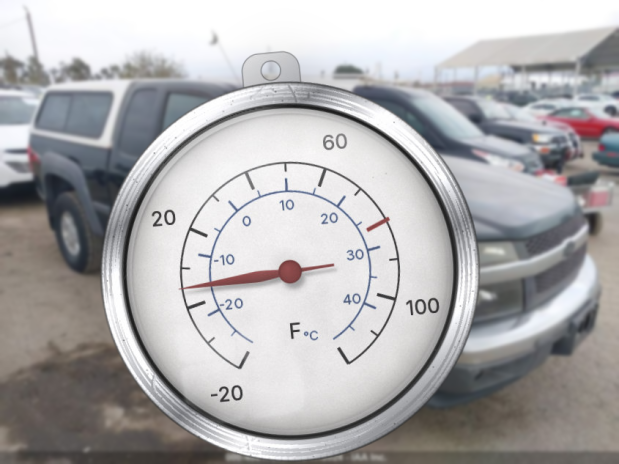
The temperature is 5 °F
